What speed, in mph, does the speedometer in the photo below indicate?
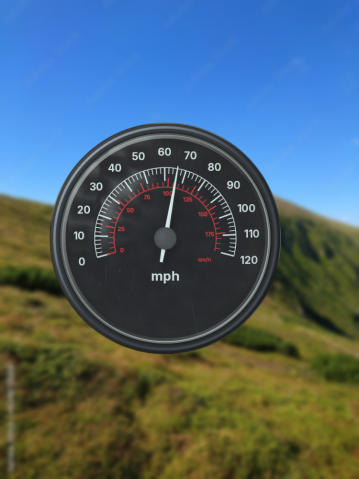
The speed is 66 mph
